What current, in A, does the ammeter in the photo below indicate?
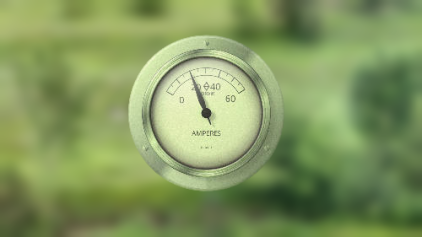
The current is 20 A
